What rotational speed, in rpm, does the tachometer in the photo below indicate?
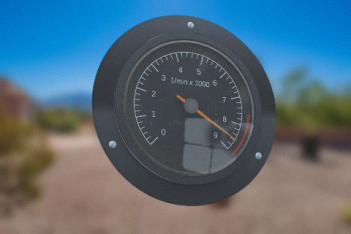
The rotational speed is 8600 rpm
